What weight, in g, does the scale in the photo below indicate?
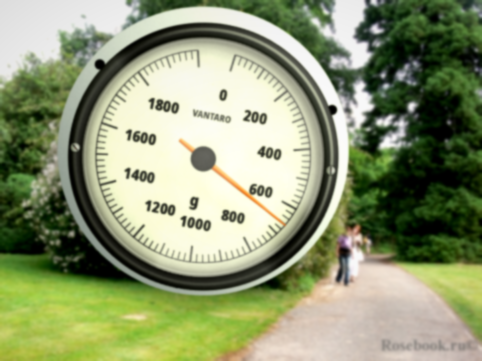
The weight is 660 g
